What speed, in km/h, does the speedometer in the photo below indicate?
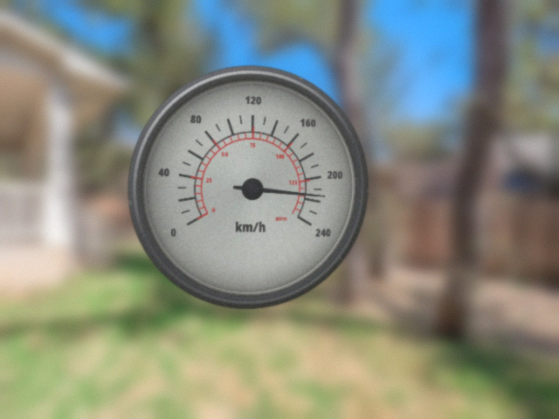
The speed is 215 km/h
